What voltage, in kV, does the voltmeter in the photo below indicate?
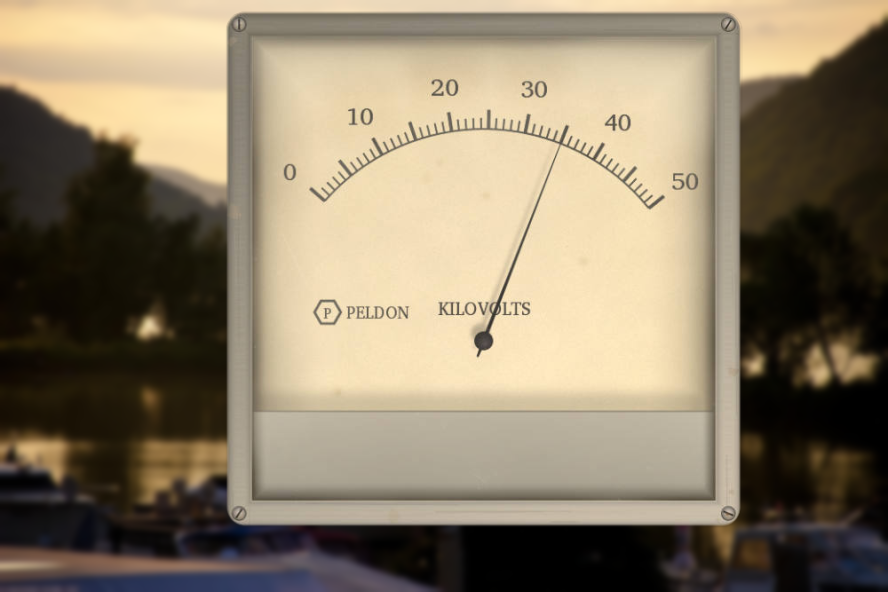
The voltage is 35 kV
